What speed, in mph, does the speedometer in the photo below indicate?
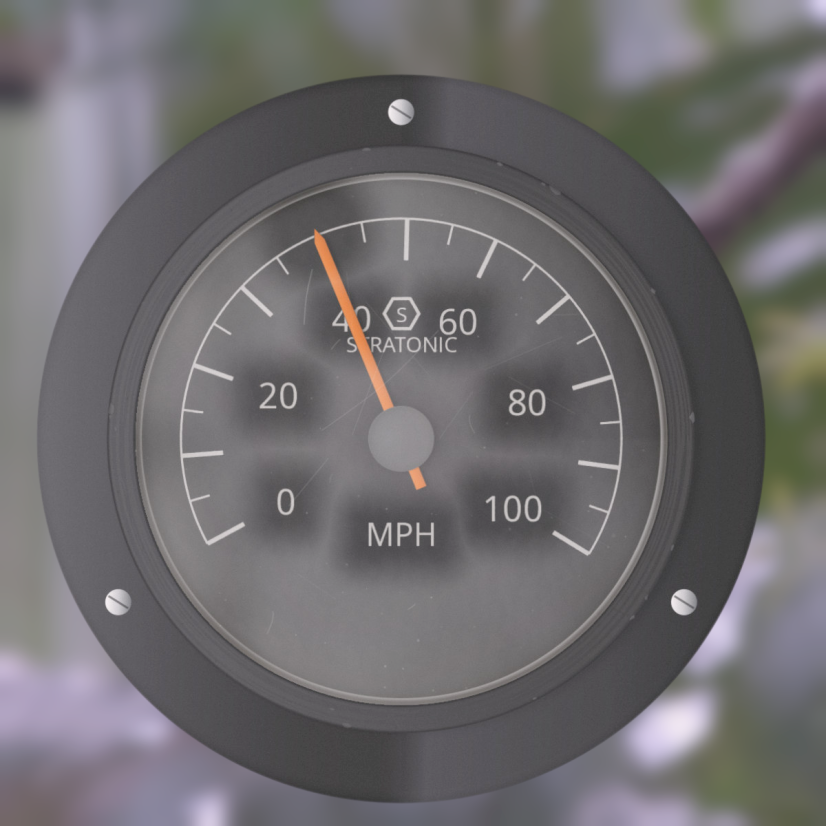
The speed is 40 mph
